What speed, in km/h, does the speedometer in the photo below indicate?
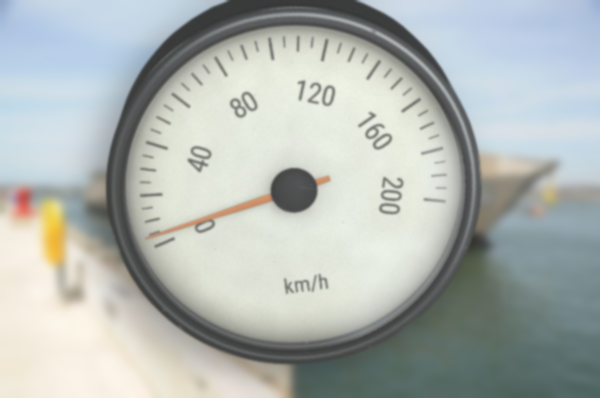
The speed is 5 km/h
